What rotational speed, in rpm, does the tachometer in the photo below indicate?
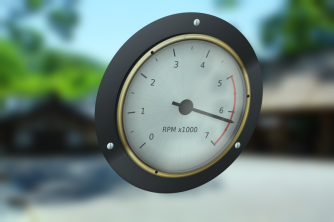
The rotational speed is 6250 rpm
